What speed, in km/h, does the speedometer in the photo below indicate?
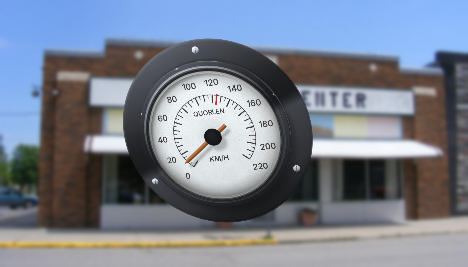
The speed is 10 km/h
